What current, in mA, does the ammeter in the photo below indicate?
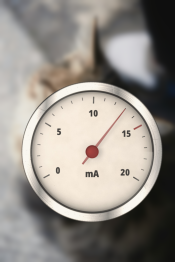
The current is 13 mA
